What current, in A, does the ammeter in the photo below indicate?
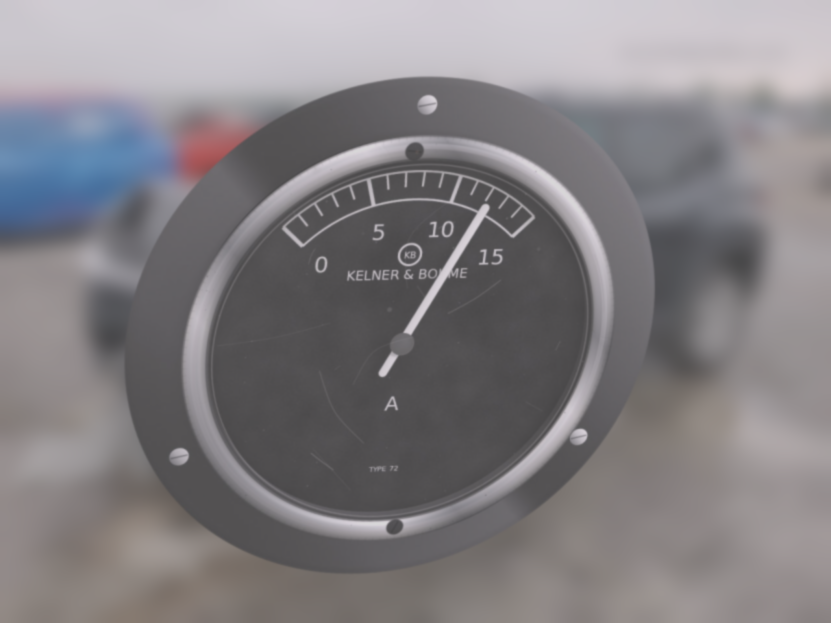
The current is 12 A
